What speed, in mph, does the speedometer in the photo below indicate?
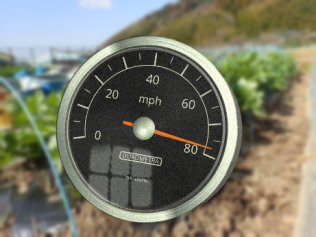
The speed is 77.5 mph
